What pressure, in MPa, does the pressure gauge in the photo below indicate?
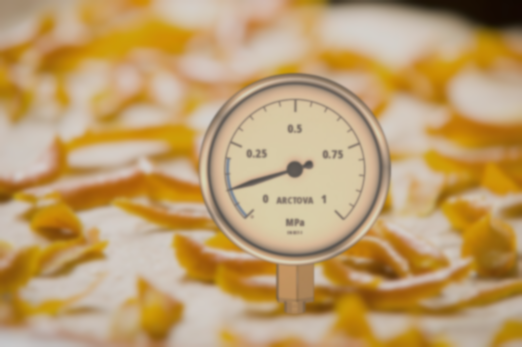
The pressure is 0.1 MPa
